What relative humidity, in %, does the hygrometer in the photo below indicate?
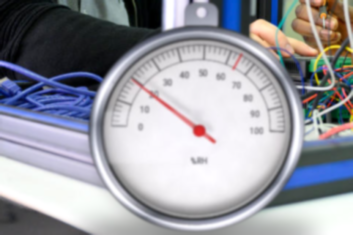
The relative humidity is 20 %
